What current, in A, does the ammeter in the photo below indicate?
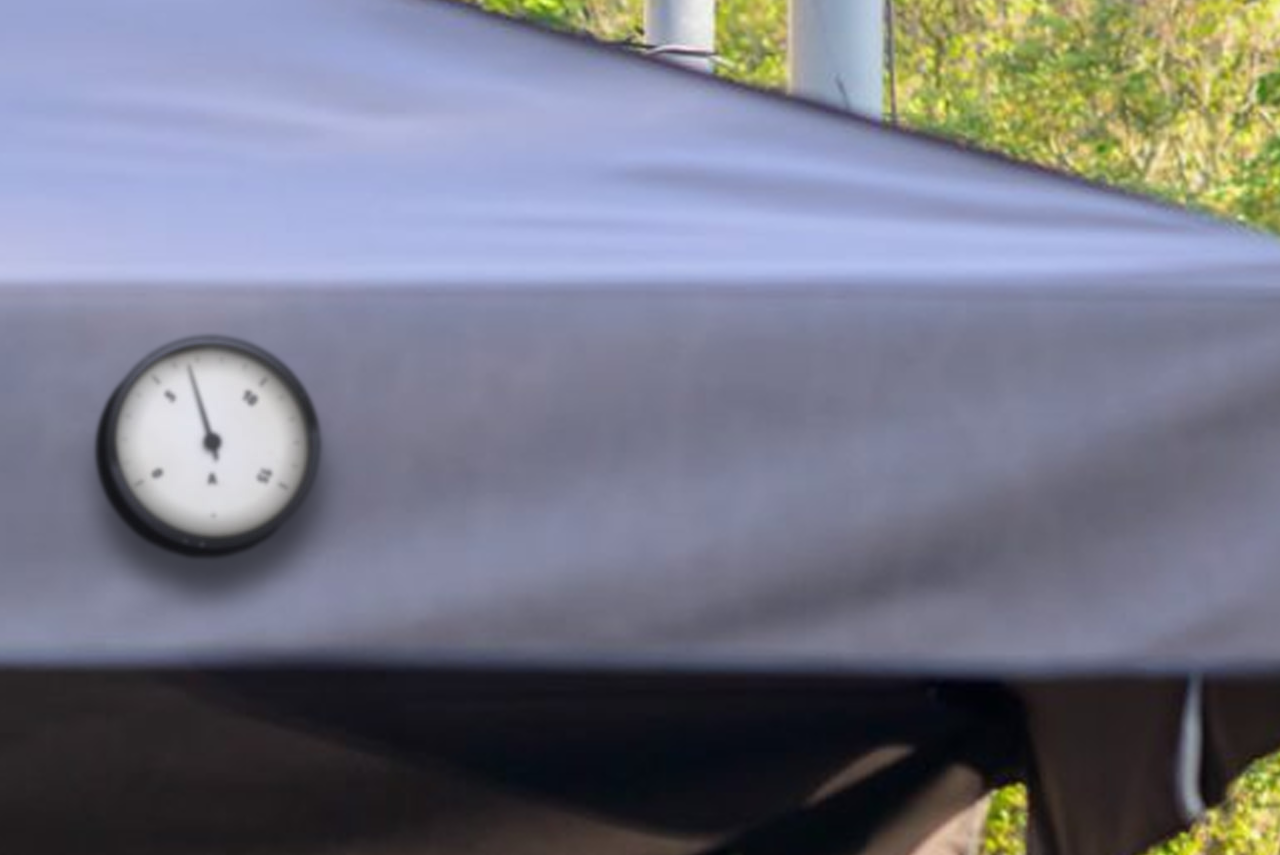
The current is 6.5 A
